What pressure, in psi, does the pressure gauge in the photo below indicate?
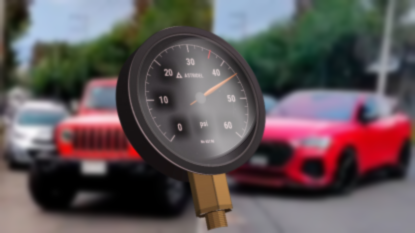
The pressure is 44 psi
